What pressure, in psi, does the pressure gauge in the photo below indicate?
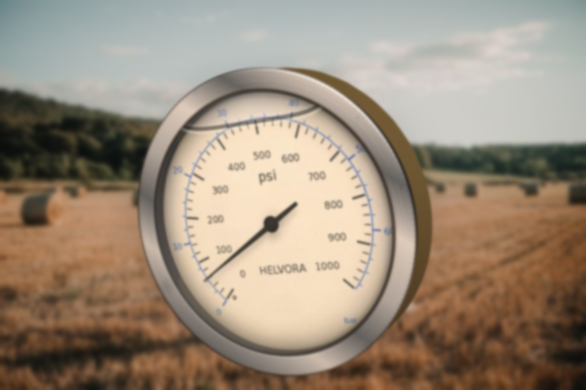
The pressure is 60 psi
